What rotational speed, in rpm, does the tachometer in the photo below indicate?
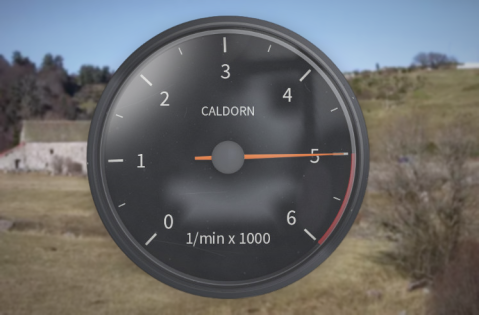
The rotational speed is 5000 rpm
